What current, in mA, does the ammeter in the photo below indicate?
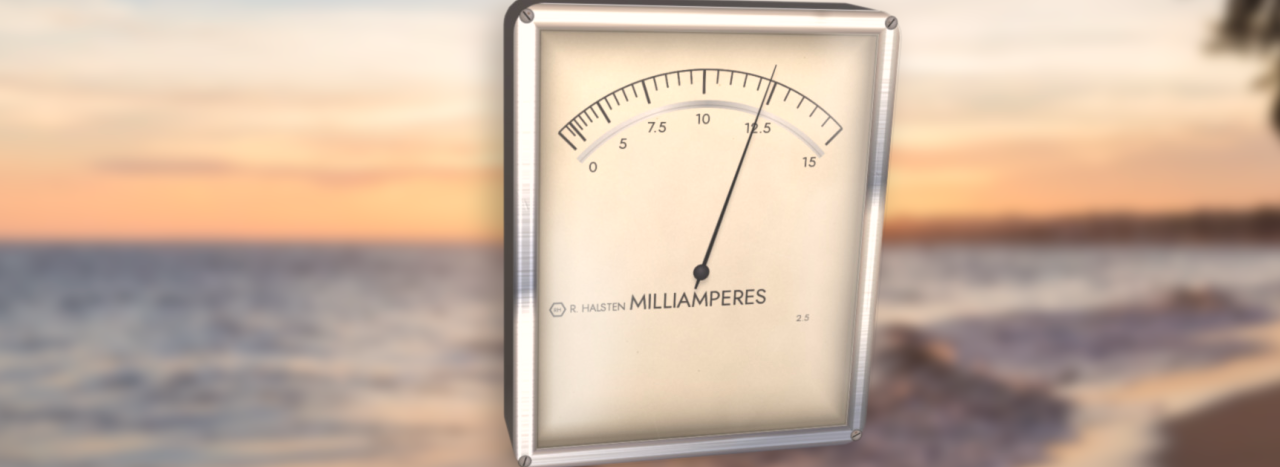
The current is 12.25 mA
